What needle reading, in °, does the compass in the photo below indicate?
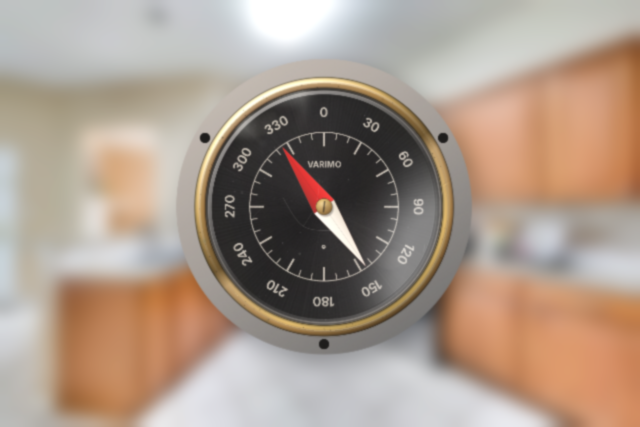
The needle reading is 325 °
